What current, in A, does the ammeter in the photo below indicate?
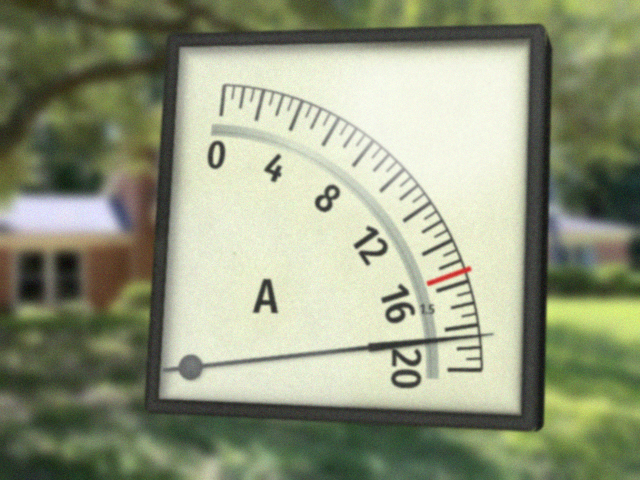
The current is 18.5 A
